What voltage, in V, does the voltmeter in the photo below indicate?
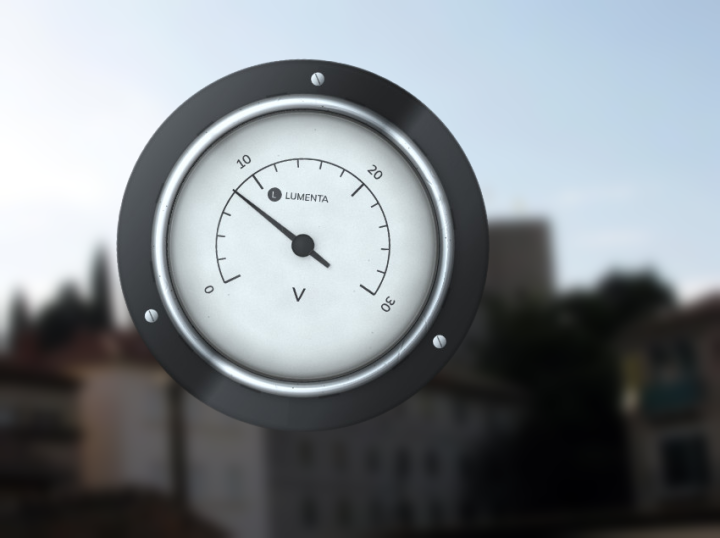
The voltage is 8 V
